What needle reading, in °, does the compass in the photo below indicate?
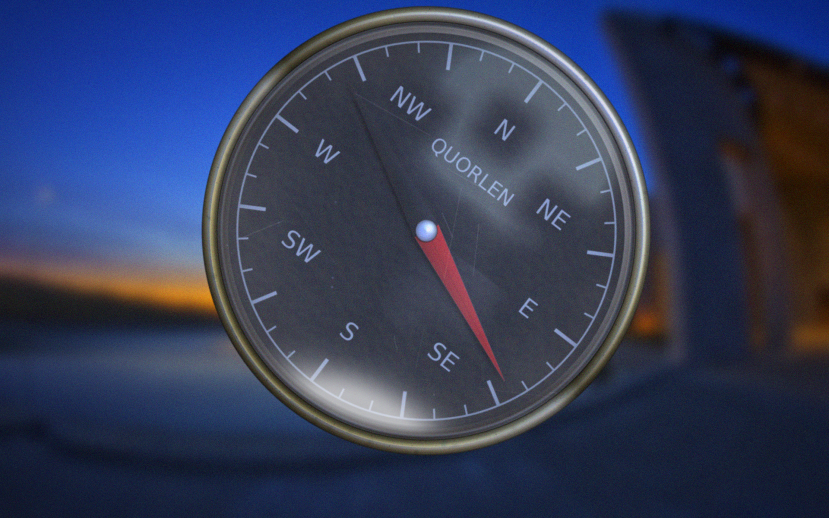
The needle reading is 115 °
